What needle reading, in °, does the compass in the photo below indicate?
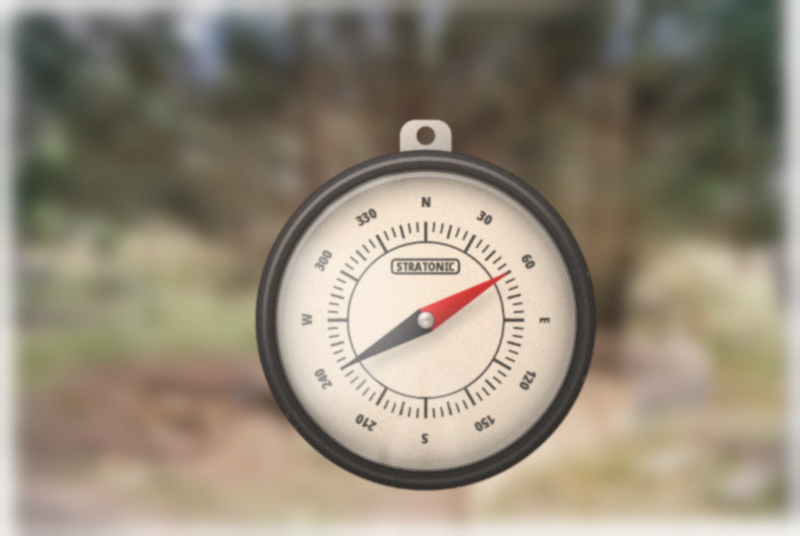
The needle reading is 60 °
